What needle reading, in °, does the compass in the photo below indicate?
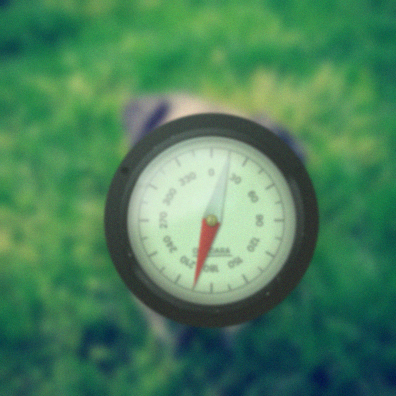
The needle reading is 195 °
